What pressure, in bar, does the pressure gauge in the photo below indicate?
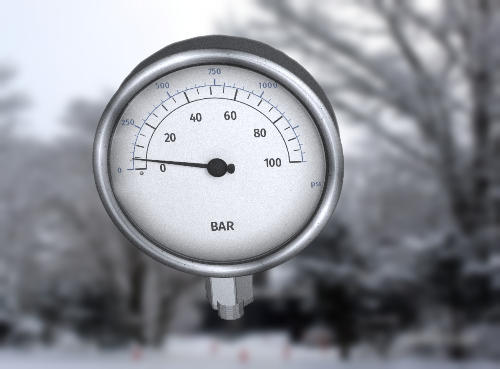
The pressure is 5 bar
